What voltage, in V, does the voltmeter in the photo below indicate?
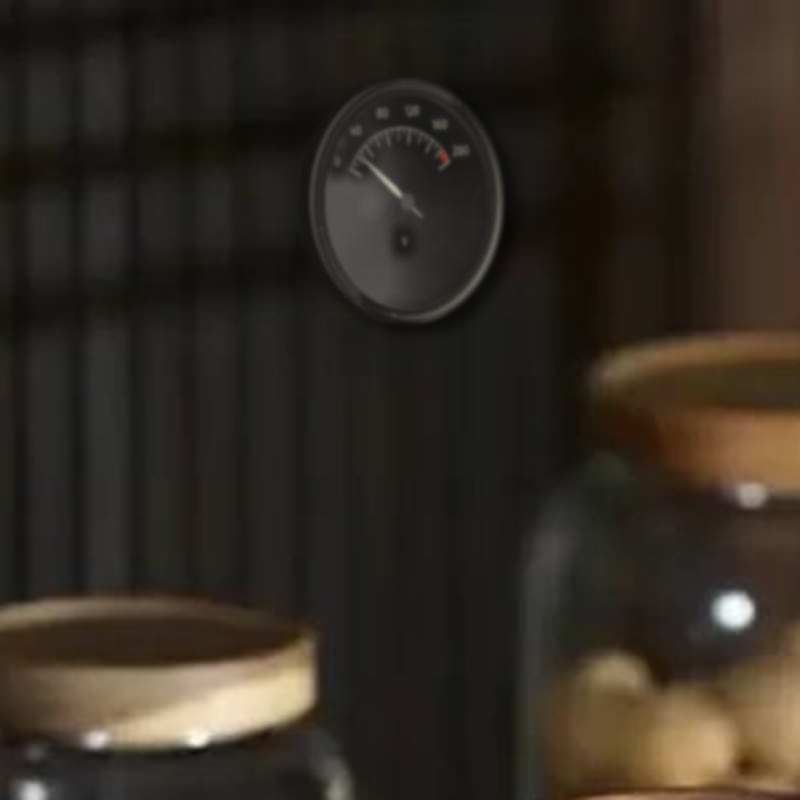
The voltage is 20 V
